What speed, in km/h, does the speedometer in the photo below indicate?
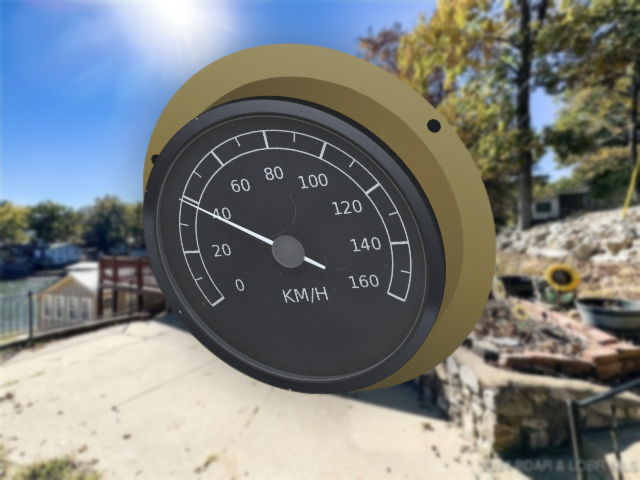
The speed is 40 km/h
